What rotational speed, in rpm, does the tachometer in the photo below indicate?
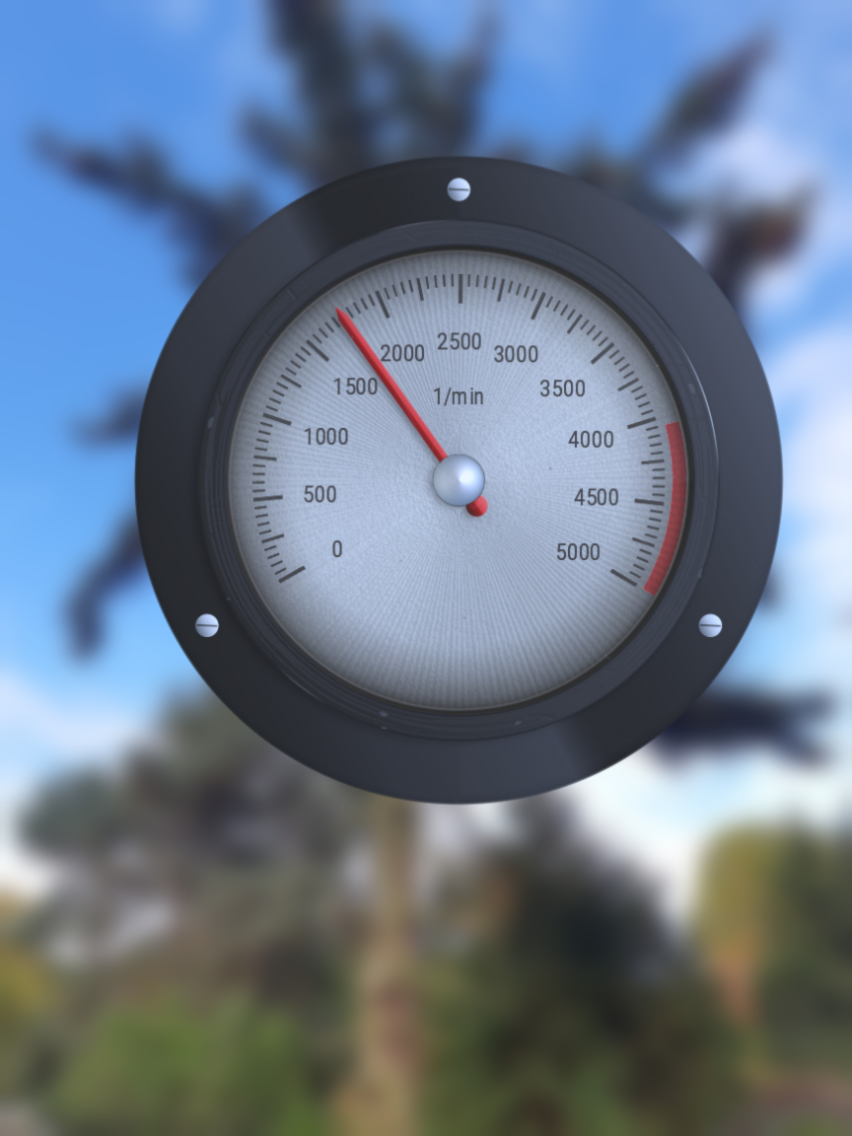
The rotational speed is 1750 rpm
